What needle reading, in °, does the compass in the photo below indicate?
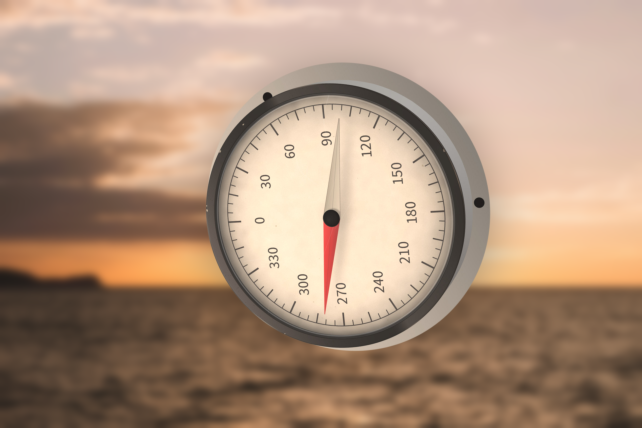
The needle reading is 280 °
